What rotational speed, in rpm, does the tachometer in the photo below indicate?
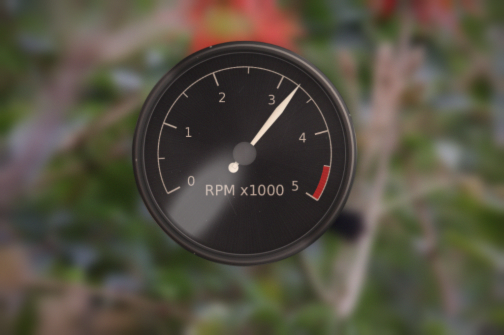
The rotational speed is 3250 rpm
